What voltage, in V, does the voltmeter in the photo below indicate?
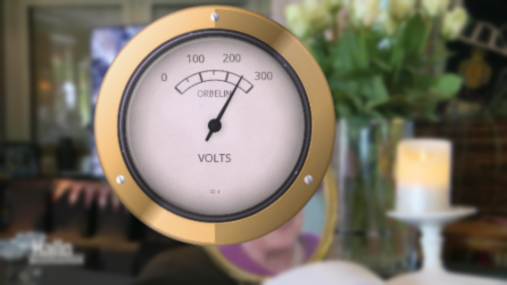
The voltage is 250 V
